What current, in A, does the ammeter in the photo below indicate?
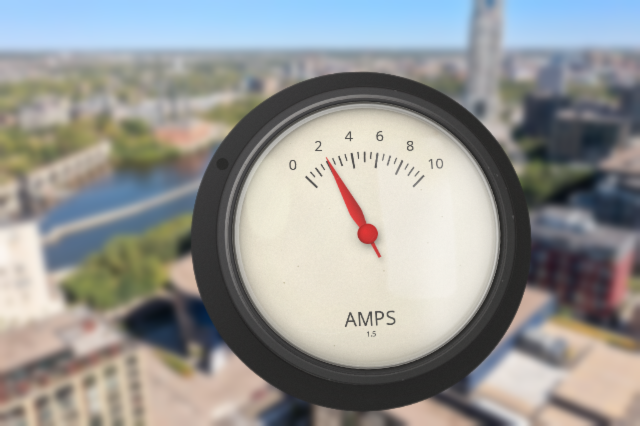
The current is 2 A
